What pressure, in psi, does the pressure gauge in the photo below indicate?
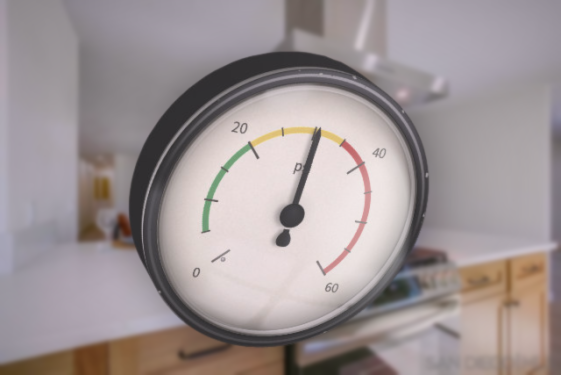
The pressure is 30 psi
